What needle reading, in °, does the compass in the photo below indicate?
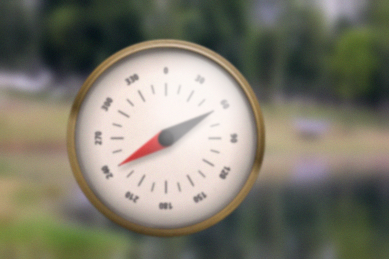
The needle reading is 240 °
